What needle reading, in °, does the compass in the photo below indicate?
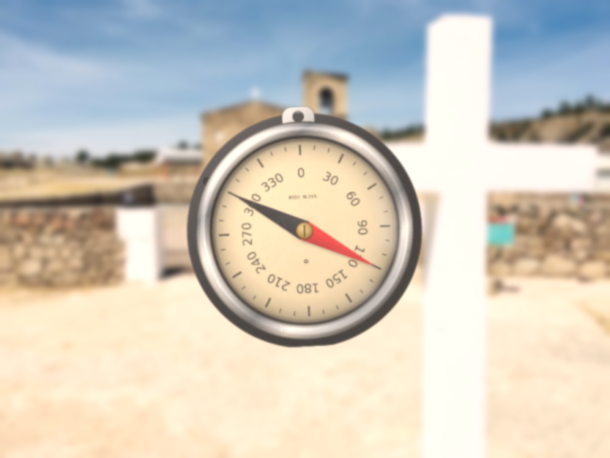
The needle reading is 120 °
